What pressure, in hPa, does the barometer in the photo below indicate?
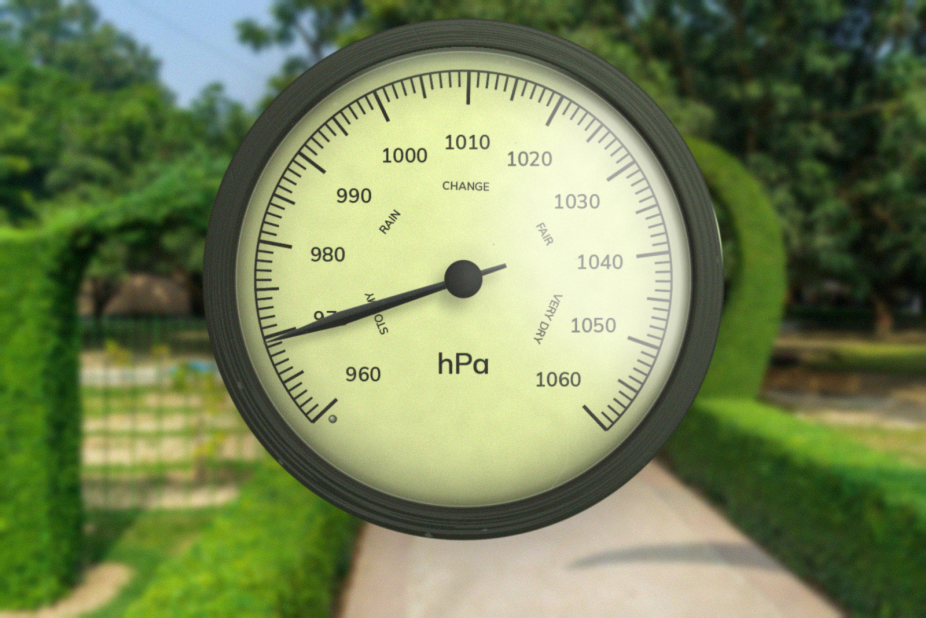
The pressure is 969.5 hPa
